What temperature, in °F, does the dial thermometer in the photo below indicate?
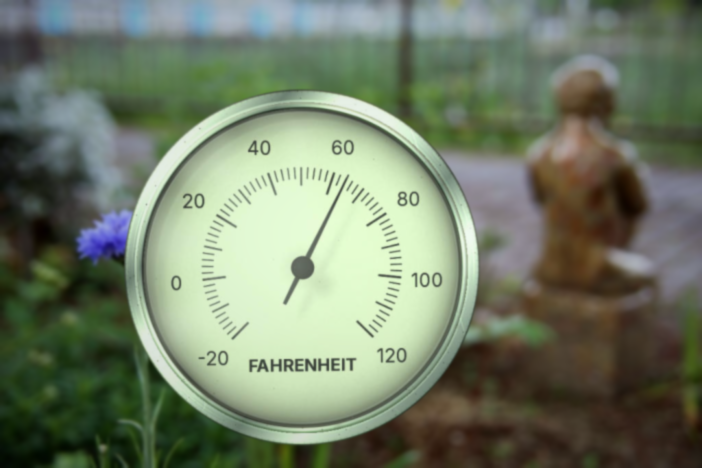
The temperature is 64 °F
